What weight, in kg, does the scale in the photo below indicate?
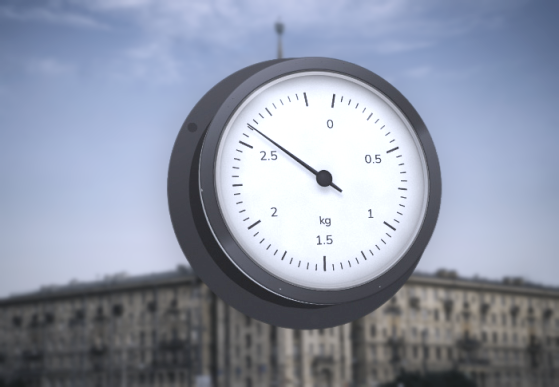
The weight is 2.6 kg
